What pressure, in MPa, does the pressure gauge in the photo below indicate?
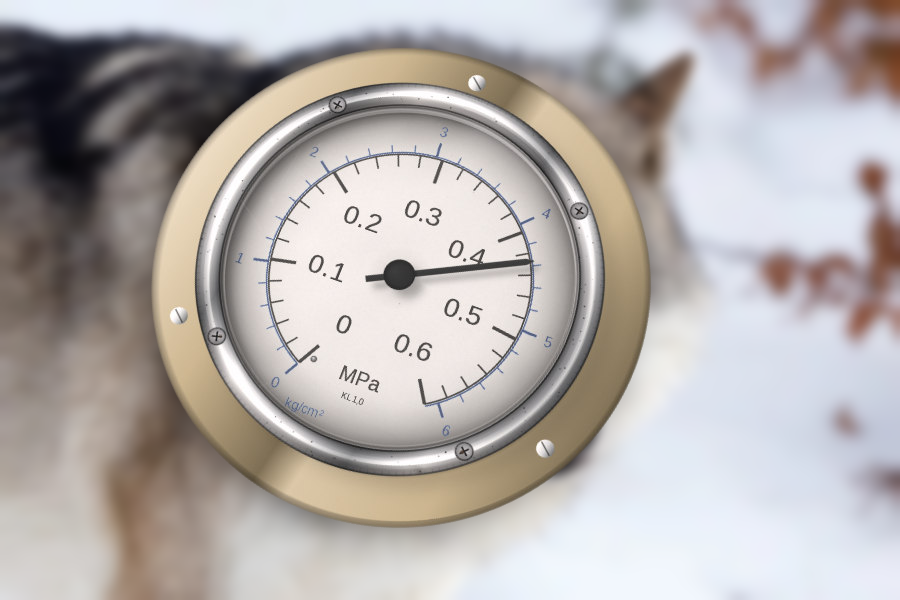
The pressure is 0.43 MPa
